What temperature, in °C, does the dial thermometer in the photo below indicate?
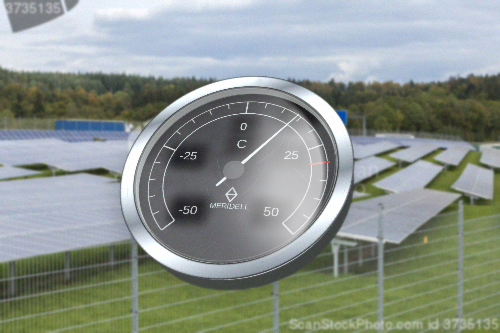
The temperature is 15 °C
